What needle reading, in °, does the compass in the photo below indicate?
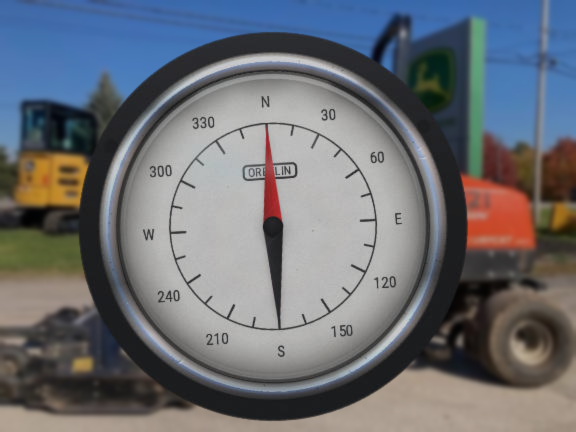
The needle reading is 0 °
